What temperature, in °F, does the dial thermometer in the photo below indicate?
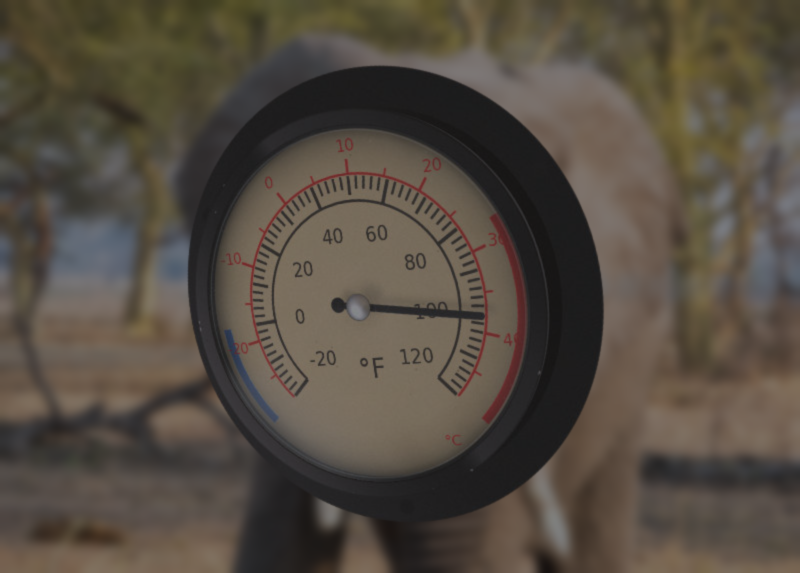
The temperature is 100 °F
